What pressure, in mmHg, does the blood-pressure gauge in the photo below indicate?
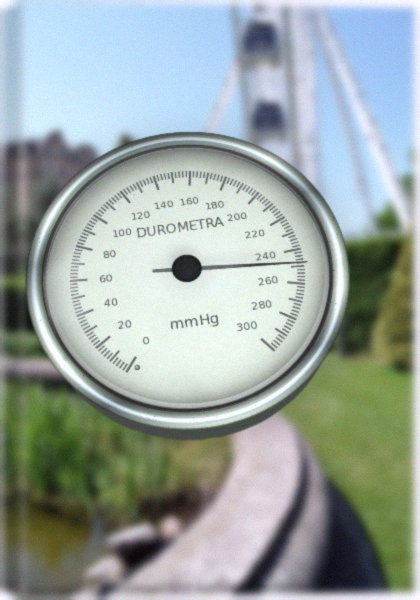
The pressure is 250 mmHg
